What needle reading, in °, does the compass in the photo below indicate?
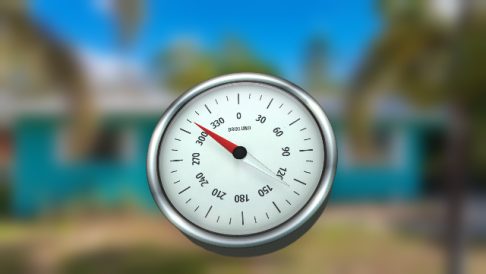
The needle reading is 310 °
